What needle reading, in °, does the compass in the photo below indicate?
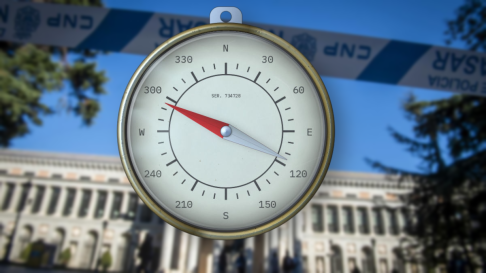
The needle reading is 295 °
